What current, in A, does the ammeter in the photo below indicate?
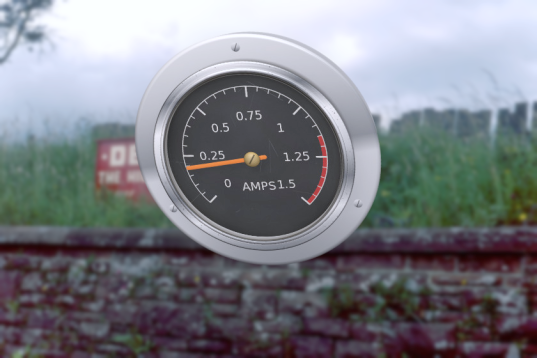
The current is 0.2 A
